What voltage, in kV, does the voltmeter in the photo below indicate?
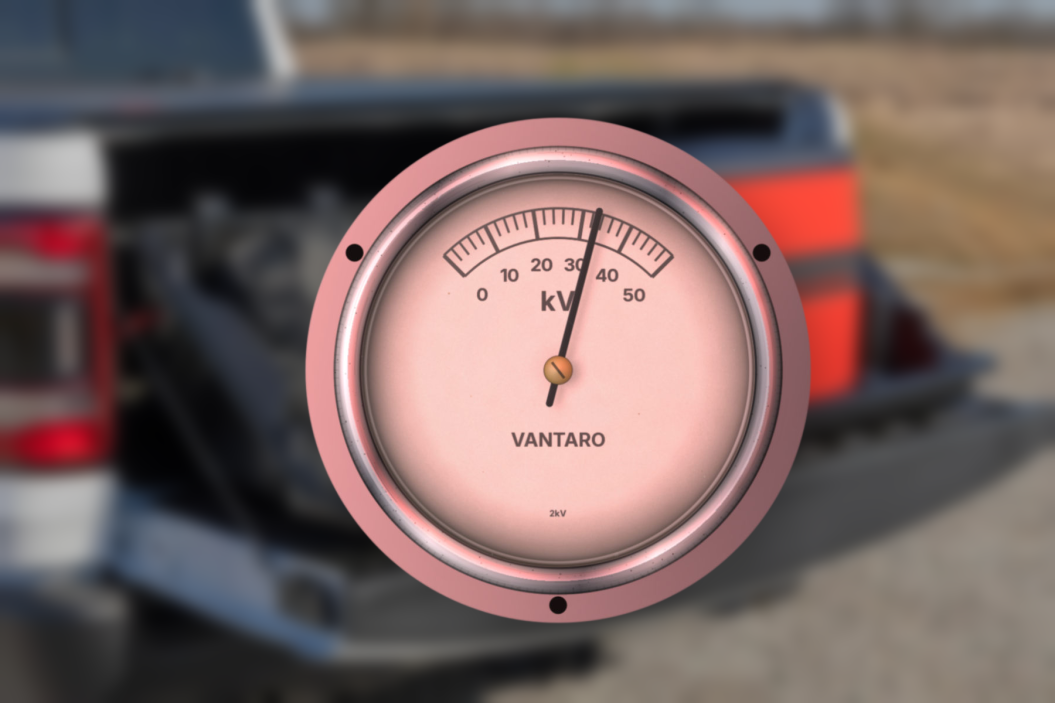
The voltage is 33 kV
